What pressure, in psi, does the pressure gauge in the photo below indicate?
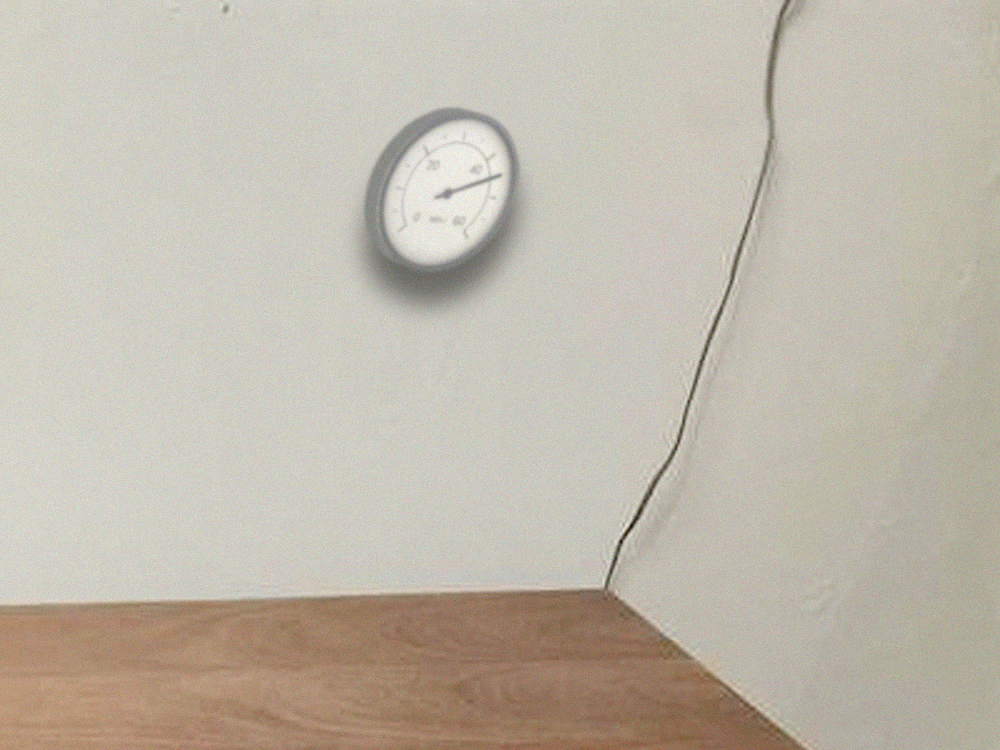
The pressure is 45 psi
